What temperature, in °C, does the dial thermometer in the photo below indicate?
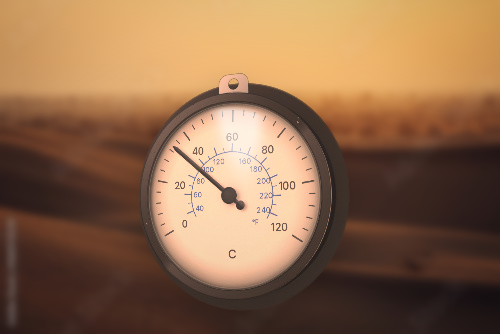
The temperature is 34 °C
